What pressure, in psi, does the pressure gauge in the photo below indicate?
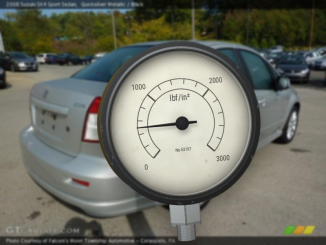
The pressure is 500 psi
